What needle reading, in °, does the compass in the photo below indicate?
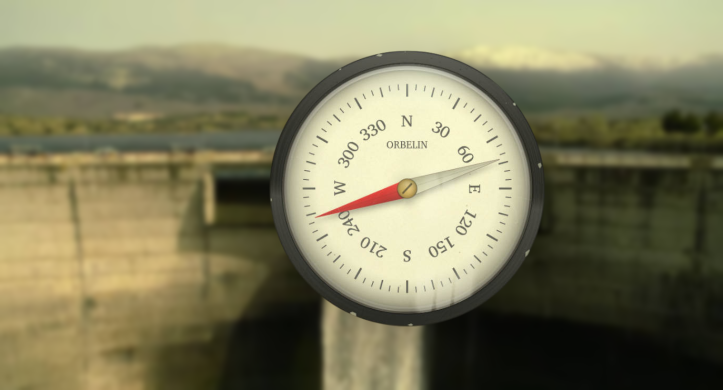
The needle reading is 252.5 °
